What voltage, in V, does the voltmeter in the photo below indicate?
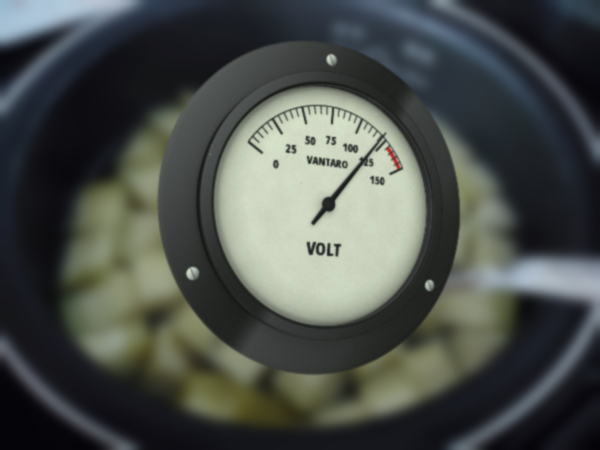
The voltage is 120 V
